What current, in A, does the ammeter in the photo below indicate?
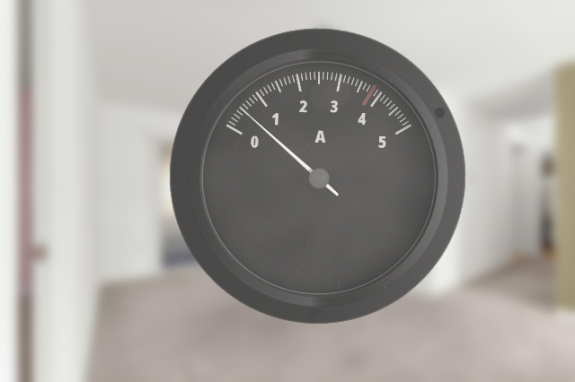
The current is 0.5 A
